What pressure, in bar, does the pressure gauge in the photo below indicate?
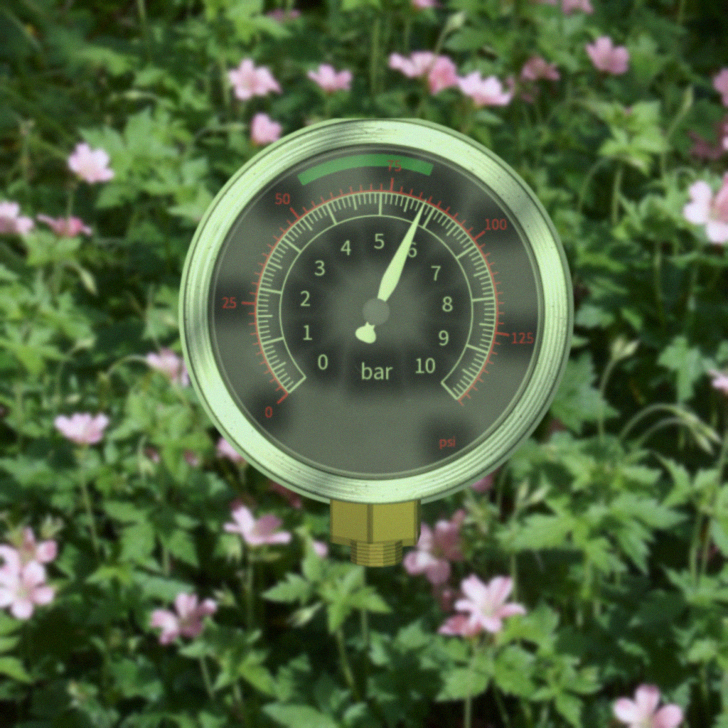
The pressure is 5.8 bar
